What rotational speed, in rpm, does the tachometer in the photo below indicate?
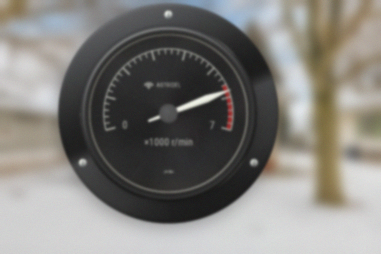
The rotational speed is 5800 rpm
